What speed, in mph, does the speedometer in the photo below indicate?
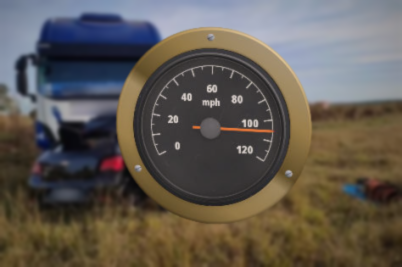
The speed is 105 mph
